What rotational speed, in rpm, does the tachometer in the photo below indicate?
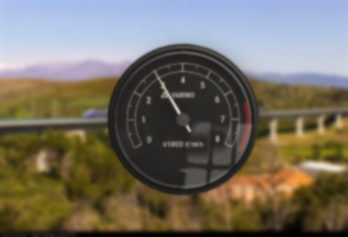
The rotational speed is 3000 rpm
